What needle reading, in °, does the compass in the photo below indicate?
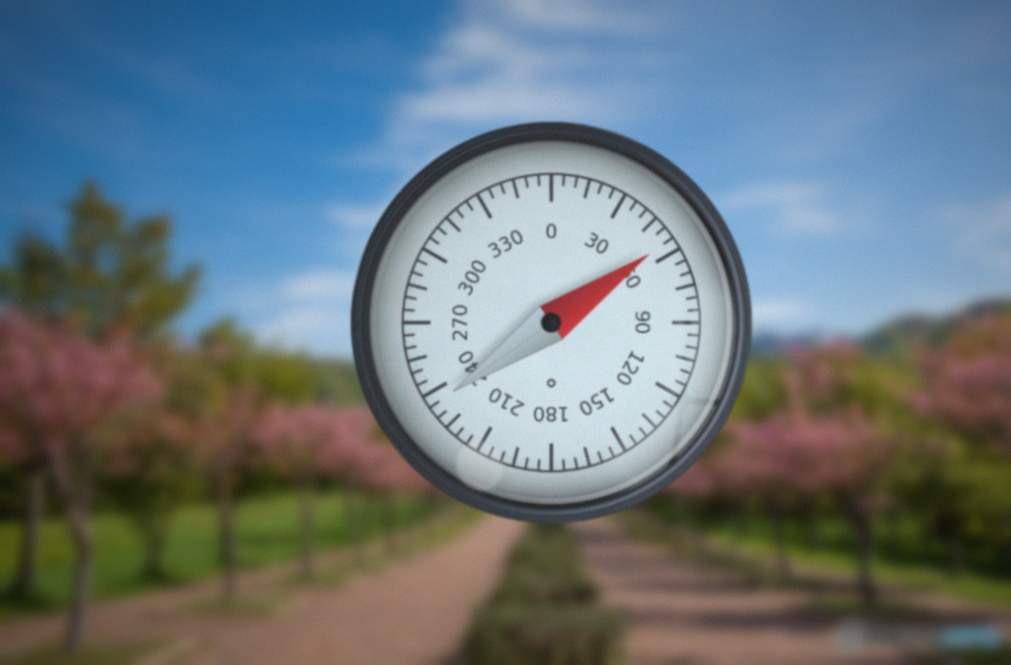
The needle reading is 55 °
